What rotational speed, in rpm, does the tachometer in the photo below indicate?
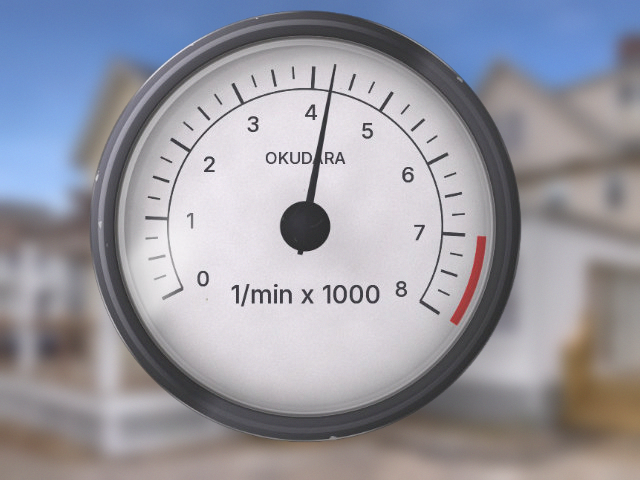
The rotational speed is 4250 rpm
